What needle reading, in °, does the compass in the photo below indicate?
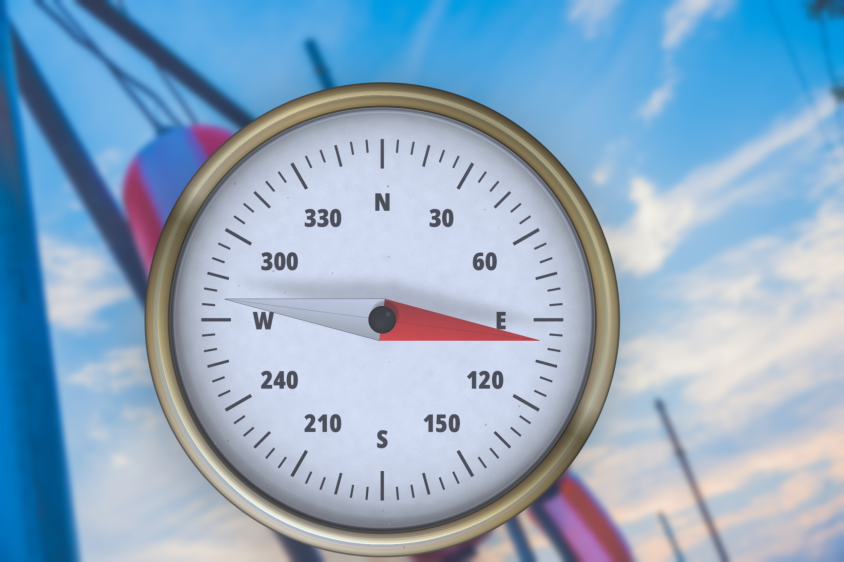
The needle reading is 97.5 °
